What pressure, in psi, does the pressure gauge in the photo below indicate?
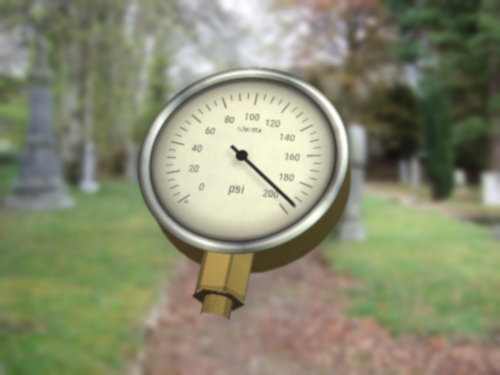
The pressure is 195 psi
